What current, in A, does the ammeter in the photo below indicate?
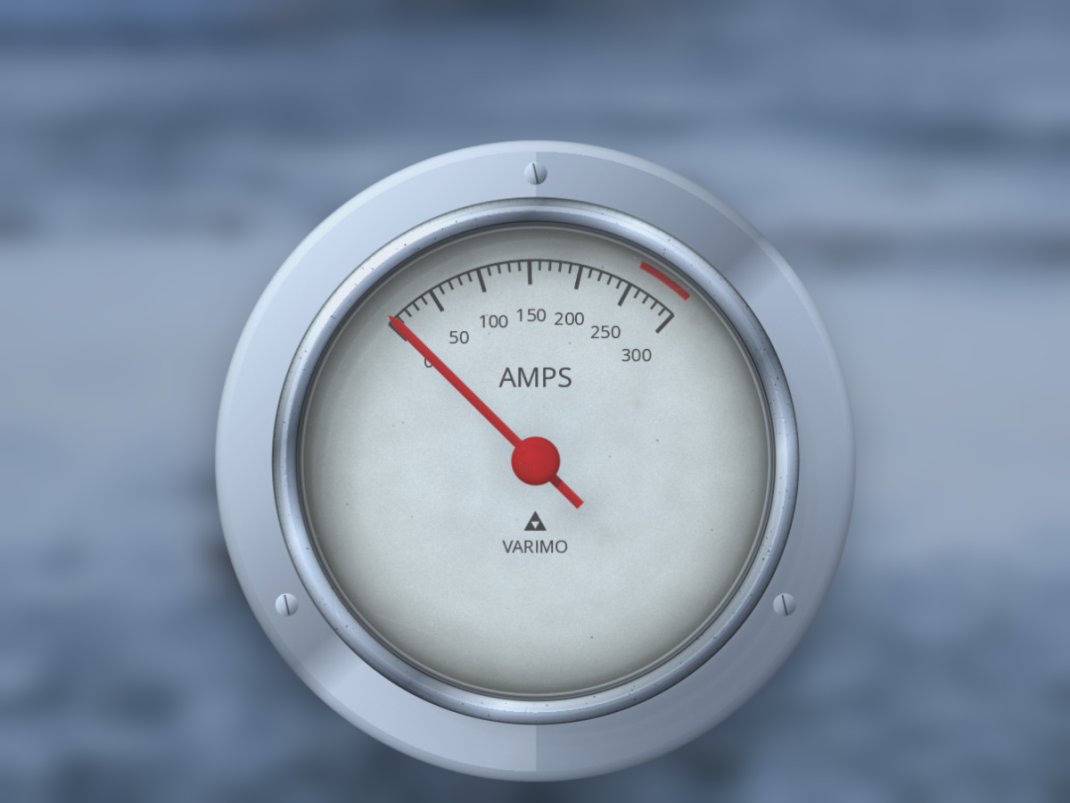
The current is 5 A
